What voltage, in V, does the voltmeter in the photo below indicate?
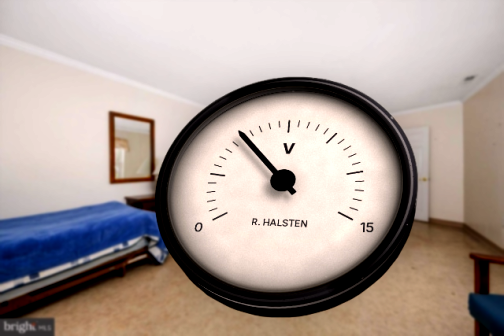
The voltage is 5 V
